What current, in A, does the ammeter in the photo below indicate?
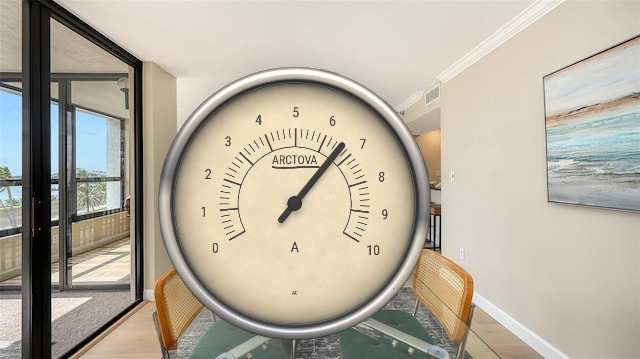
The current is 6.6 A
